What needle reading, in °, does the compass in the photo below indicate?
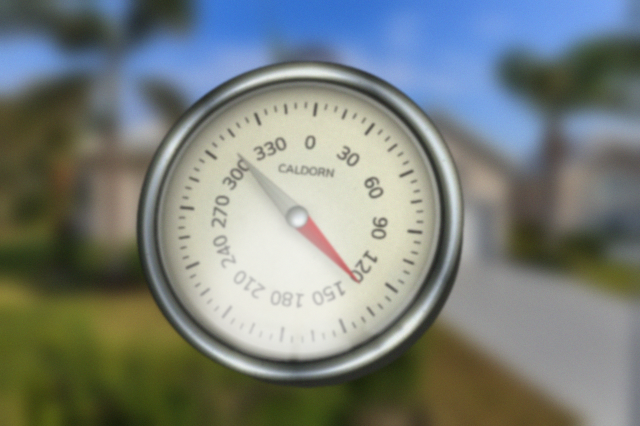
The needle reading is 130 °
